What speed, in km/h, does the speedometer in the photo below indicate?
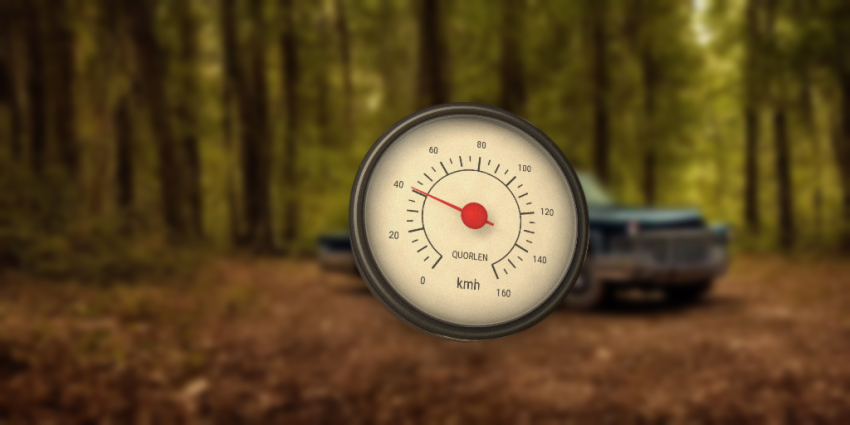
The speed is 40 km/h
